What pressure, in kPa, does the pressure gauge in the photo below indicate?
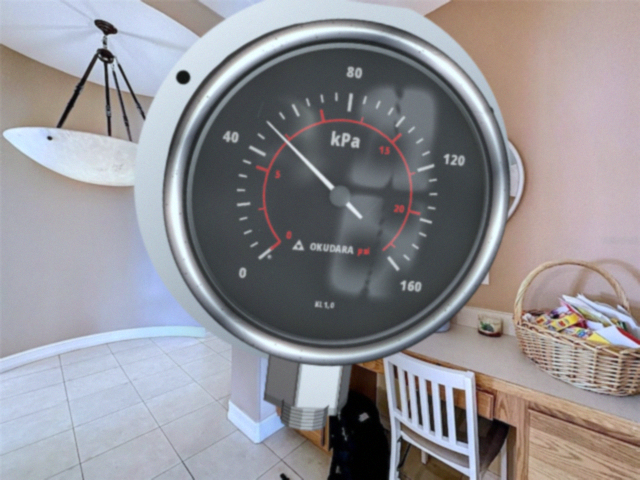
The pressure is 50 kPa
